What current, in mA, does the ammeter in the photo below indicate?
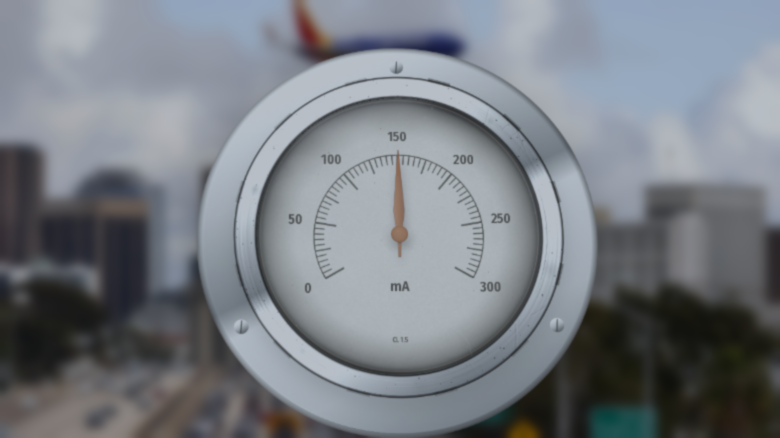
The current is 150 mA
